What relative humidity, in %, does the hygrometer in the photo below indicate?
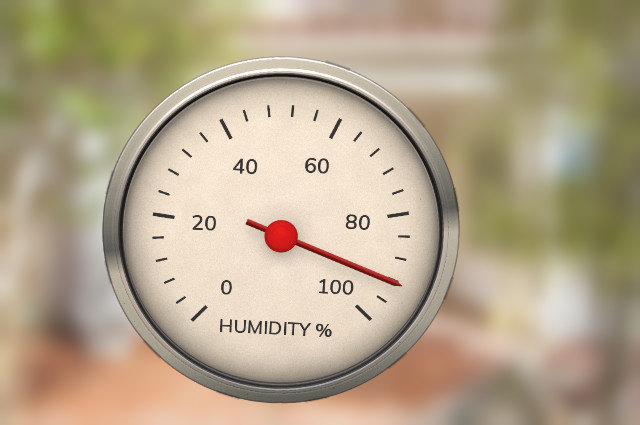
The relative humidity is 92 %
